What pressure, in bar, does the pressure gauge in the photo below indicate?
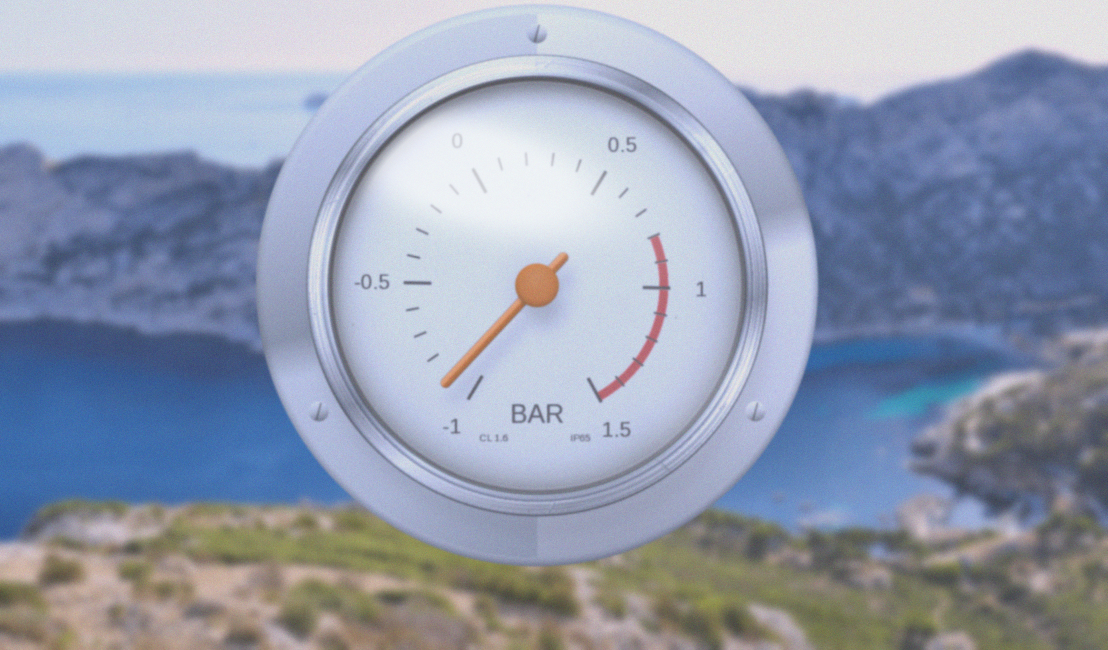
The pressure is -0.9 bar
